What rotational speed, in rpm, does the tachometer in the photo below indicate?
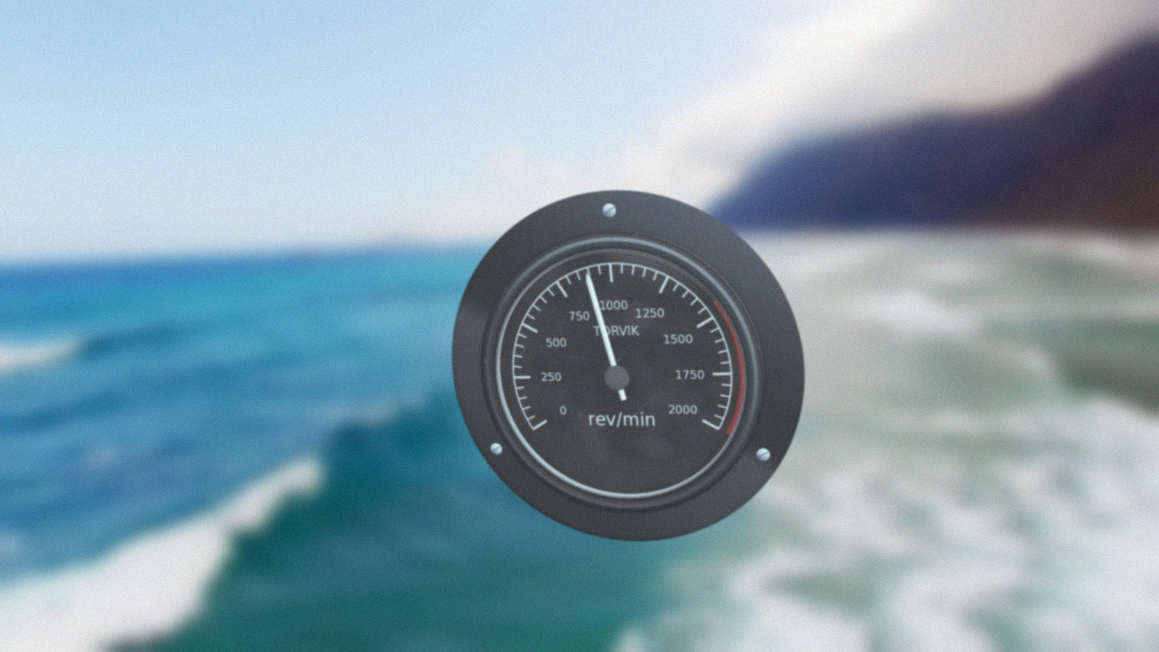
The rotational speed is 900 rpm
